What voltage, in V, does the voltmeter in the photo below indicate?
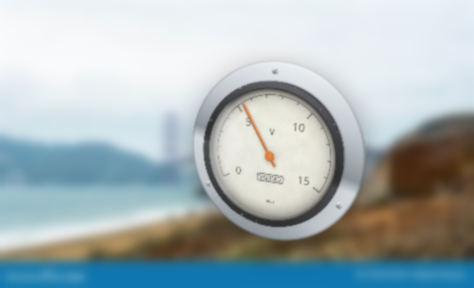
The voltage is 5.5 V
